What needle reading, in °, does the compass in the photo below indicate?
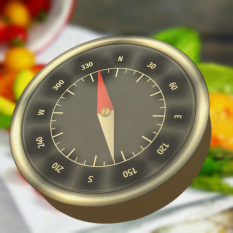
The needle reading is 340 °
